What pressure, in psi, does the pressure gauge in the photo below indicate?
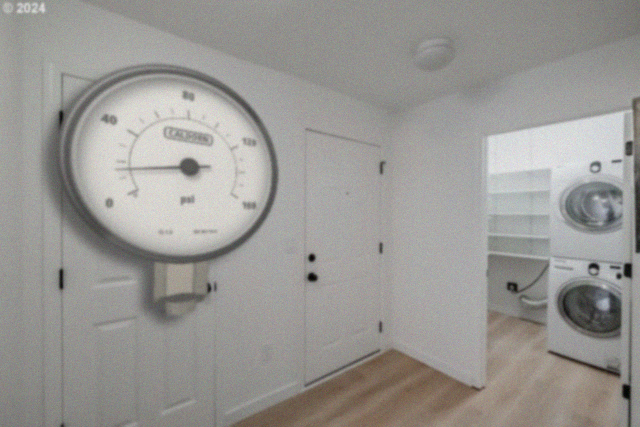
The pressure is 15 psi
